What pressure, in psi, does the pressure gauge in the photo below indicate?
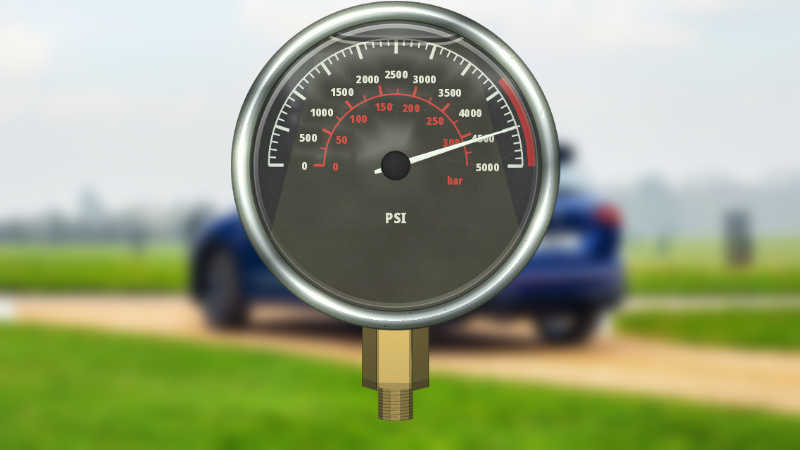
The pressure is 4500 psi
